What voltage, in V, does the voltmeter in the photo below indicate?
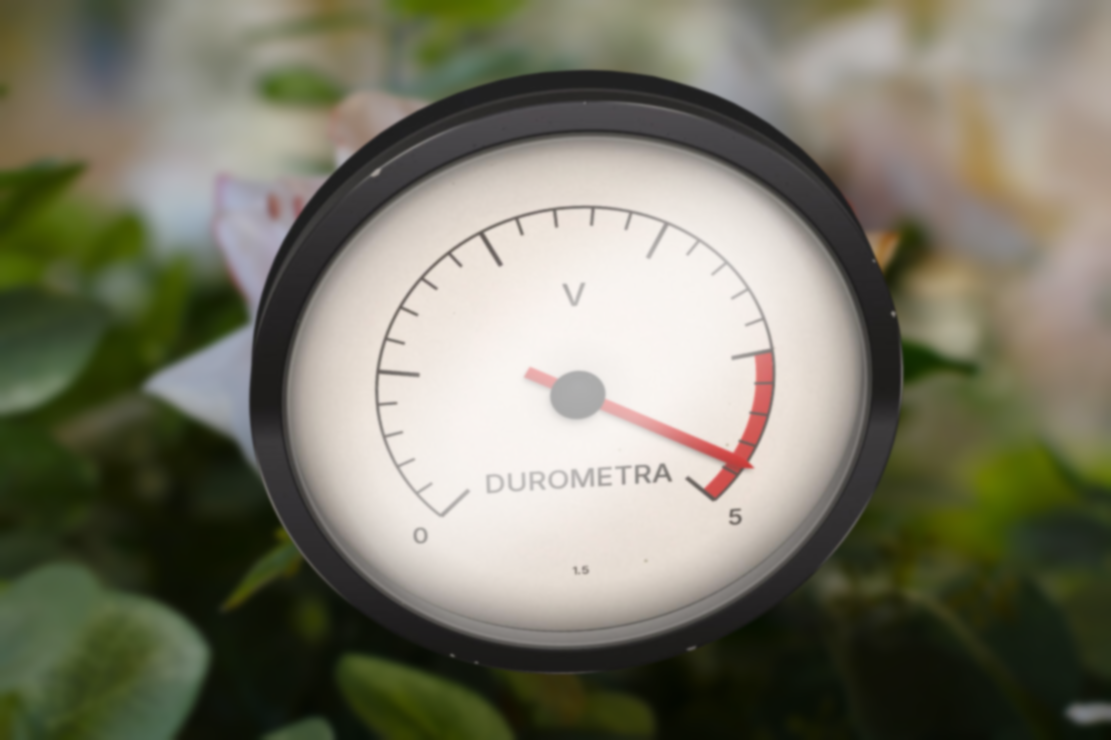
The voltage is 4.7 V
